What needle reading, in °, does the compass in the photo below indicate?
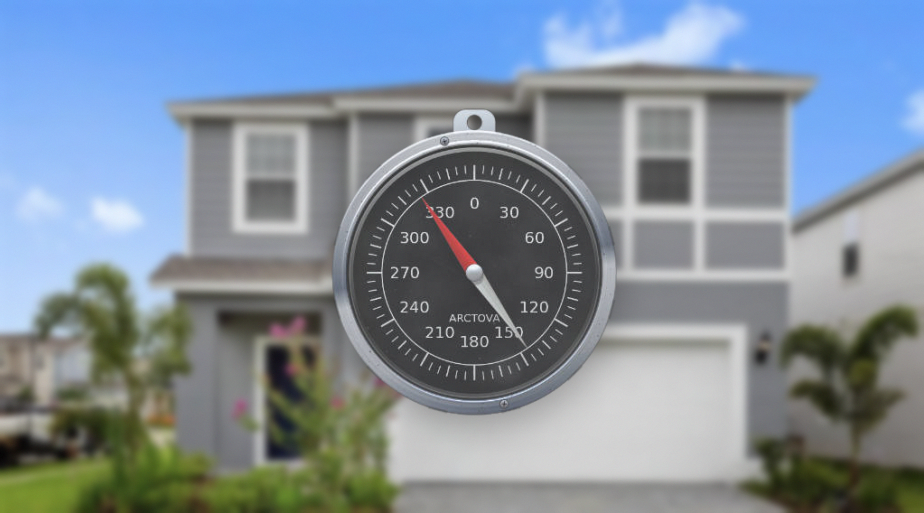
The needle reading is 325 °
